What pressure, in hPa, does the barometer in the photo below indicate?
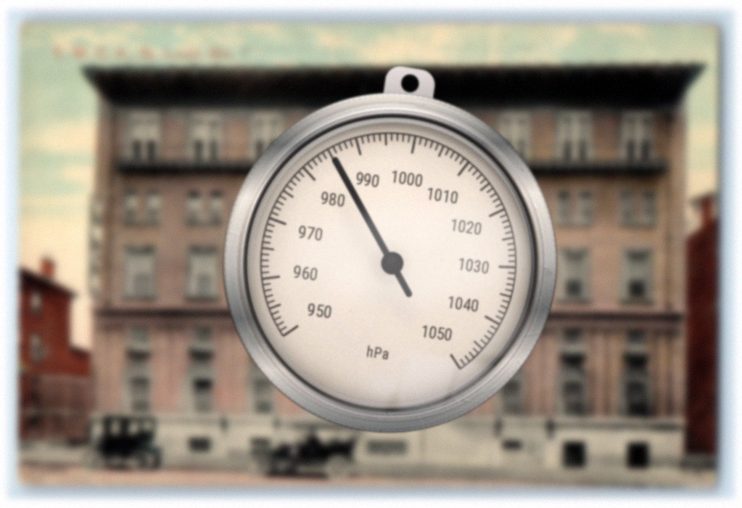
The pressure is 985 hPa
